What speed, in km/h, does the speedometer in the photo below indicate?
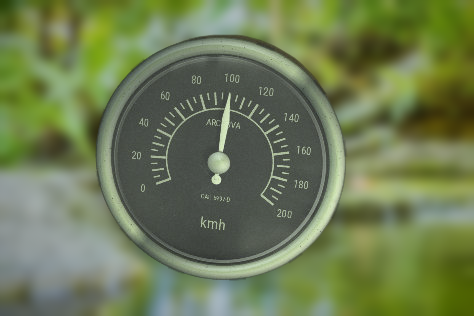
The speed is 100 km/h
